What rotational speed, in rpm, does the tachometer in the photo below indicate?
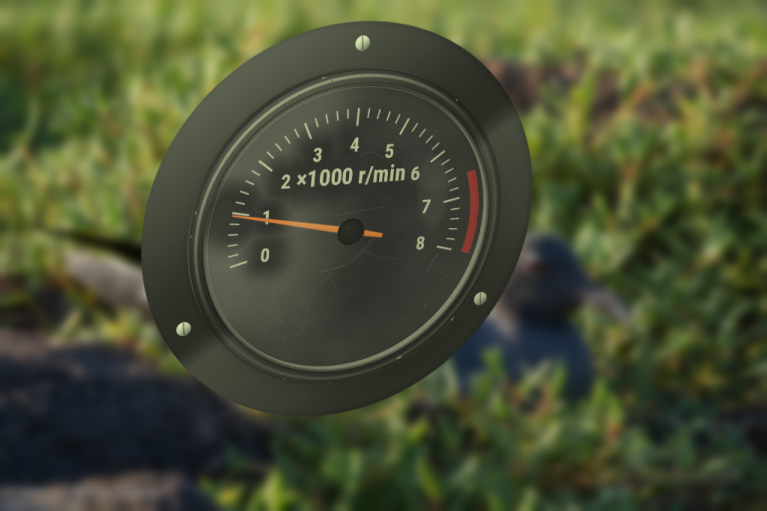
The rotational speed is 1000 rpm
